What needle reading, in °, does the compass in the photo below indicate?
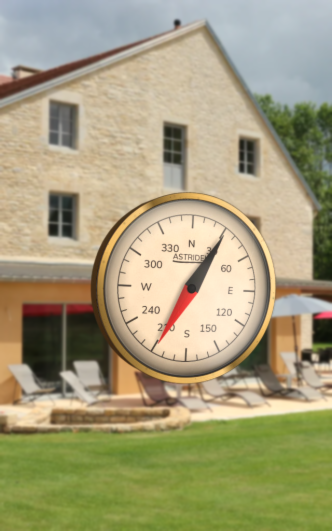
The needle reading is 210 °
